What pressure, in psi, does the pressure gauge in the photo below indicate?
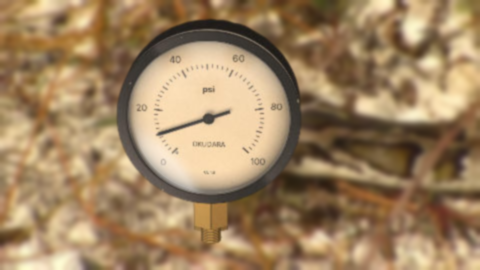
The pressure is 10 psi
